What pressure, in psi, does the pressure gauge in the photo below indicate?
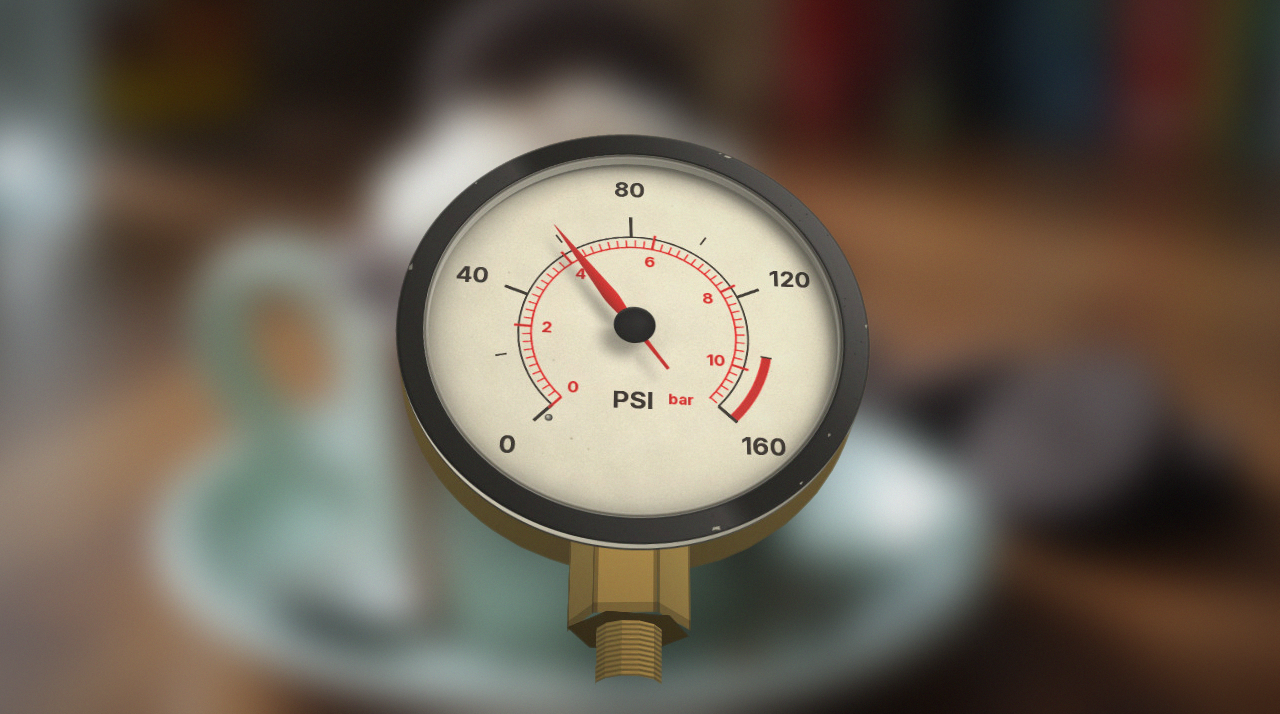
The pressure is 60 psi
